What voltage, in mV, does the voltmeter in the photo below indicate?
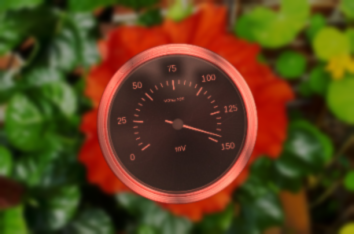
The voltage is 145 mV
